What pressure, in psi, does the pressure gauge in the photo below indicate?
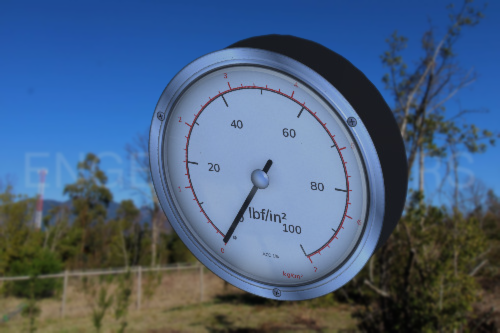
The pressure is 0 psi
